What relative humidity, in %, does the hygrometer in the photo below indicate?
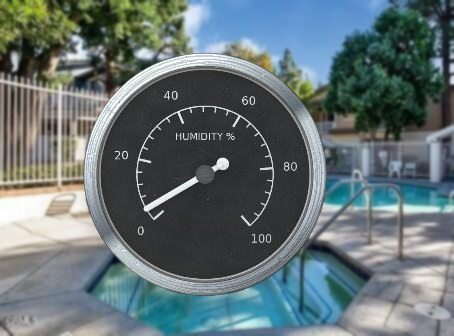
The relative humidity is 4 %
